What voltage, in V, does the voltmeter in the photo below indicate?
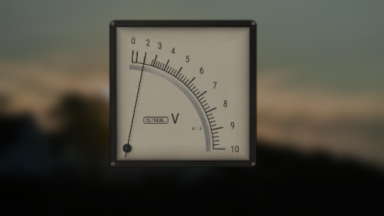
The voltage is 2 V
